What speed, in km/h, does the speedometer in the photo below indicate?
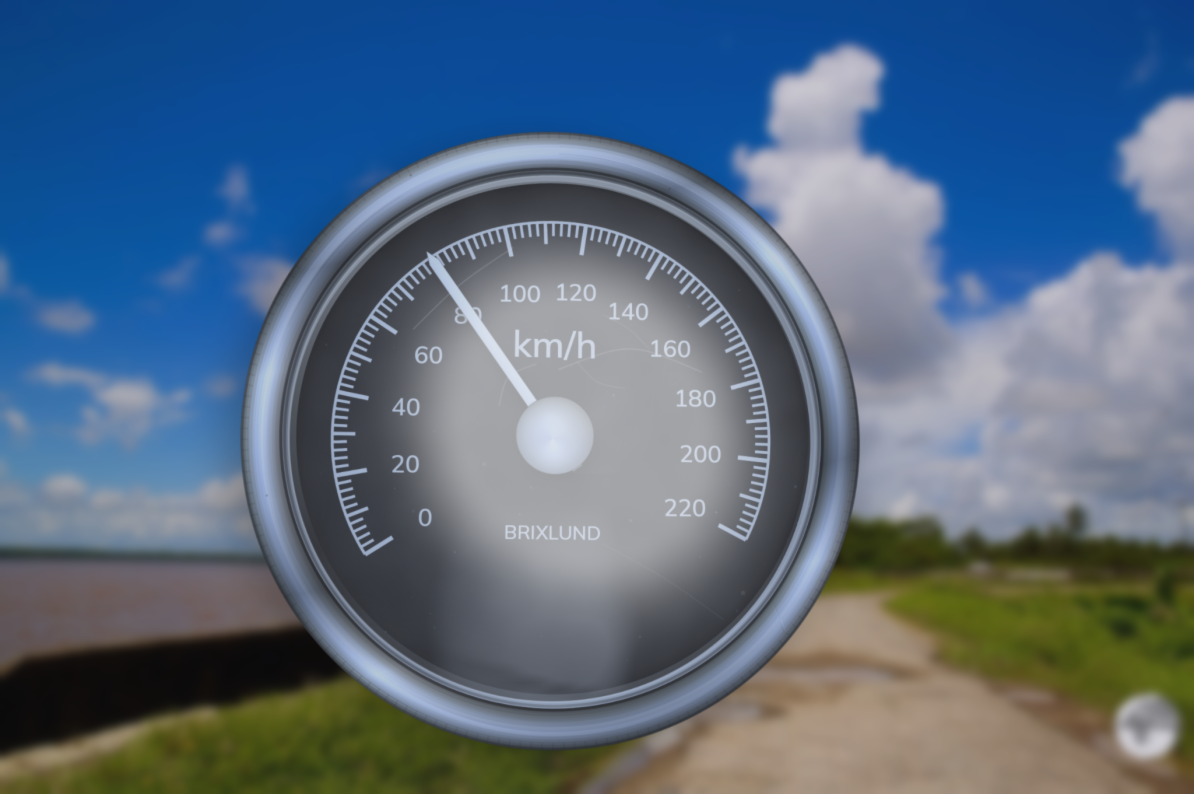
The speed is 80 km/h
